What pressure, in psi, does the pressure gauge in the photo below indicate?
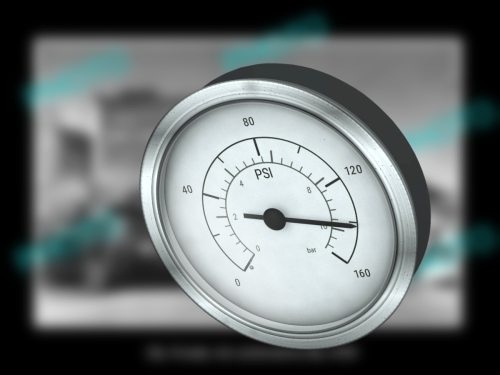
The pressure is 140 psi
